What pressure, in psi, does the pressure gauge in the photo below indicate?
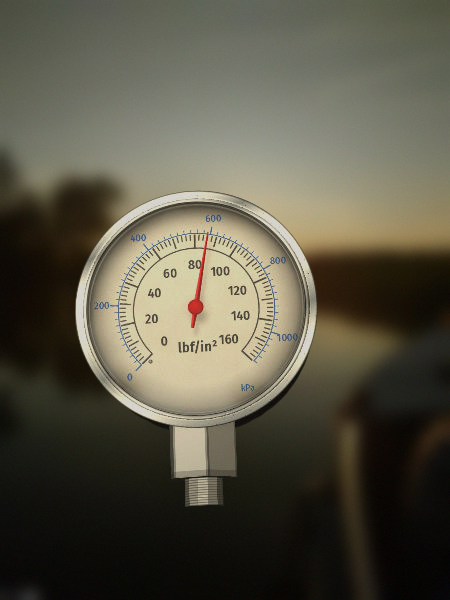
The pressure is 86 psi
